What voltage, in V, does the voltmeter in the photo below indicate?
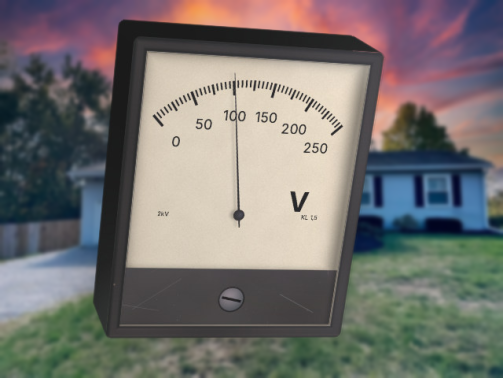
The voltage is 100 V
